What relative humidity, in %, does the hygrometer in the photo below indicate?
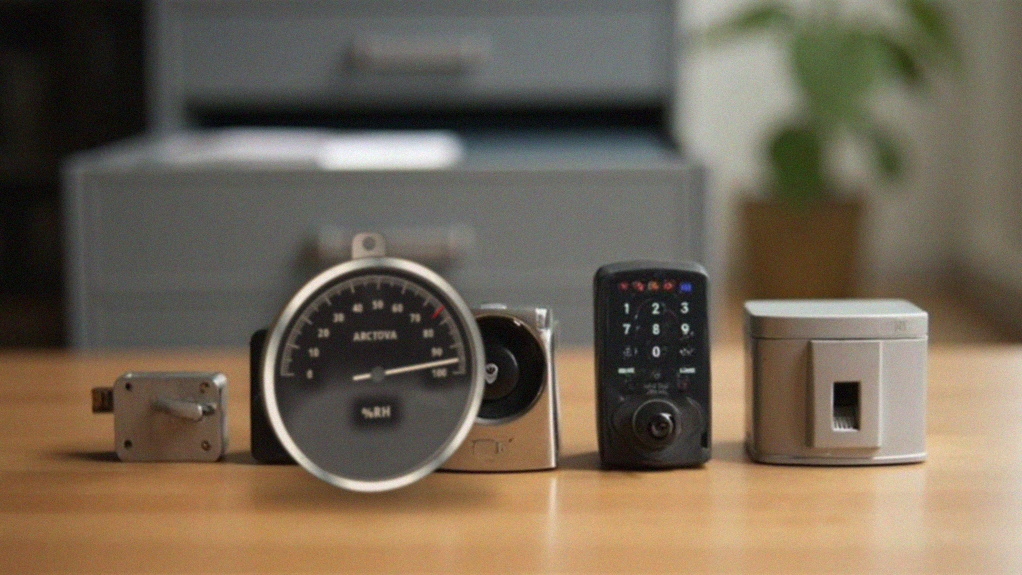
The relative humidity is 95 %
